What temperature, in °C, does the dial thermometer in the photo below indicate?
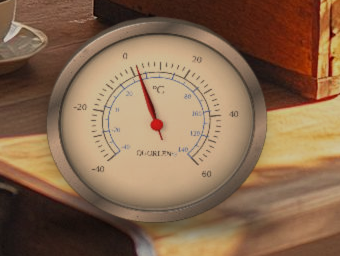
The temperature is 2 °C
